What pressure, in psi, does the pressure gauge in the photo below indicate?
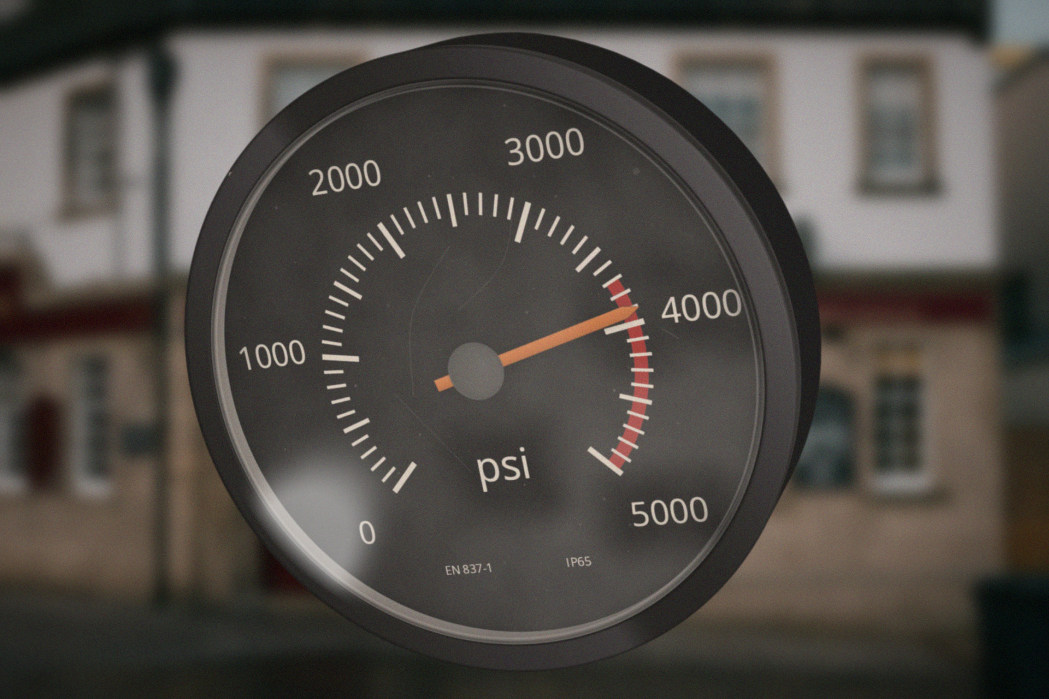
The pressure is 3900 psi
